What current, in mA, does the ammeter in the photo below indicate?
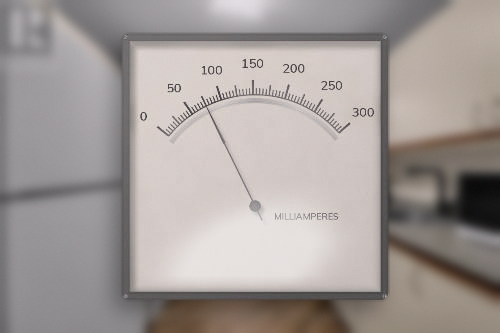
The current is 75 mA
